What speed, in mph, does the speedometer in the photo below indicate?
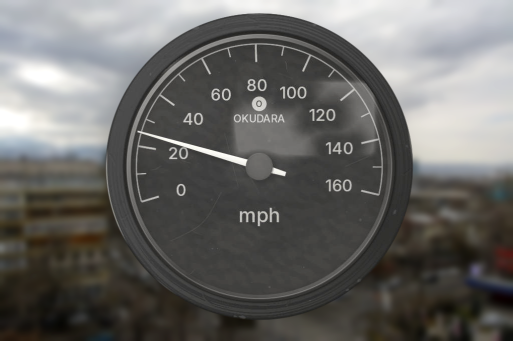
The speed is 25 mph
